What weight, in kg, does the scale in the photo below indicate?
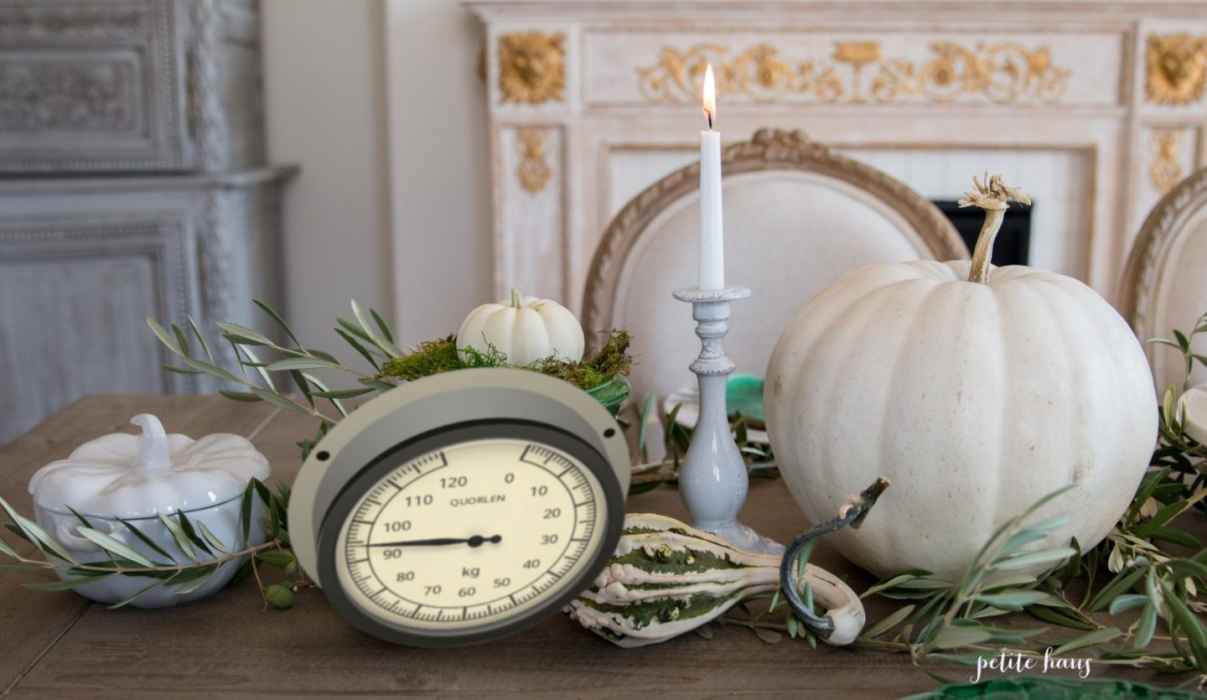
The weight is 95 kg
